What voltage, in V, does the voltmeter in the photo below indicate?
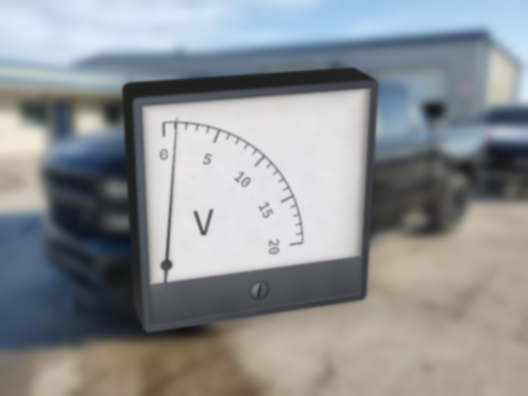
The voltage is 1 V
